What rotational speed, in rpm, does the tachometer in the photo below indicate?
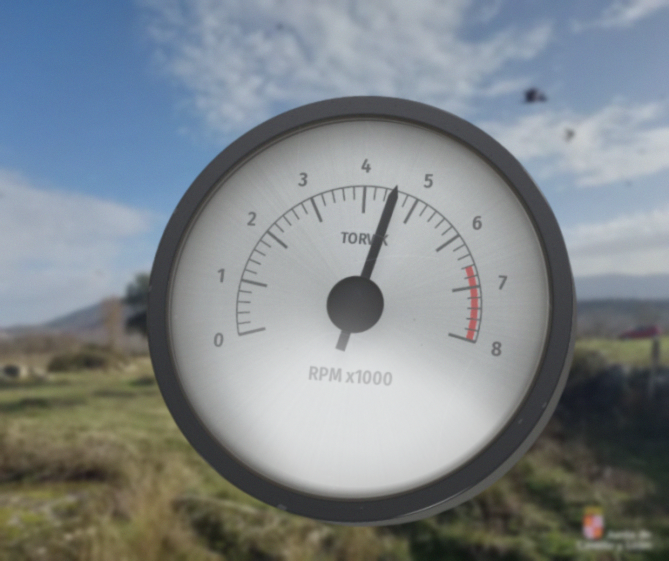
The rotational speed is 4600 rpm
